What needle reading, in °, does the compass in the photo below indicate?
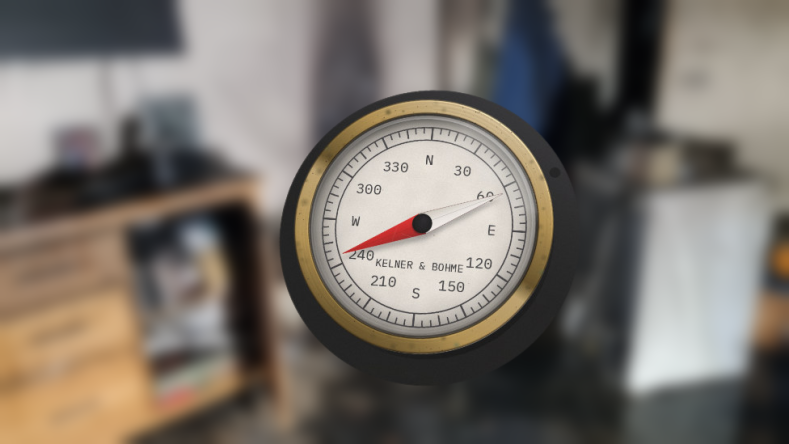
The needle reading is 245 °
